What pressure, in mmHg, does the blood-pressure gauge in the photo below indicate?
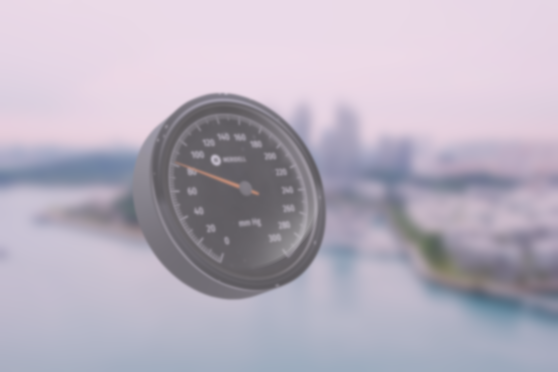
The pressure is 80 mmHg
